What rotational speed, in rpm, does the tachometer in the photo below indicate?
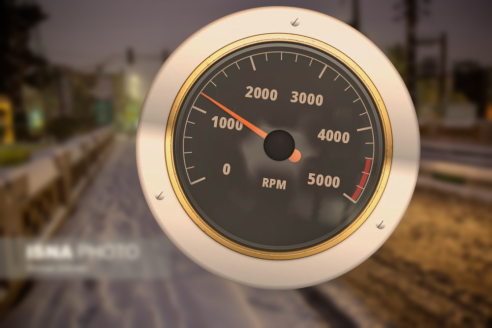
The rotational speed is 1200 rpm
